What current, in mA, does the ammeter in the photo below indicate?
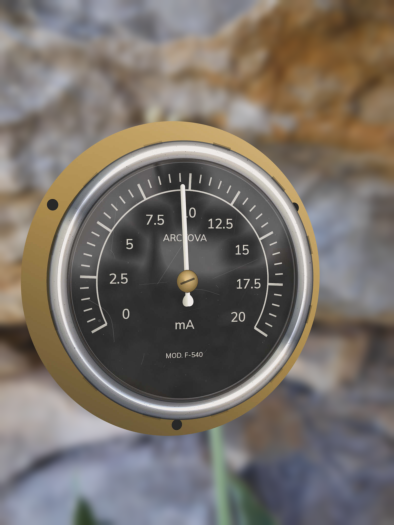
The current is 9.5 mA
